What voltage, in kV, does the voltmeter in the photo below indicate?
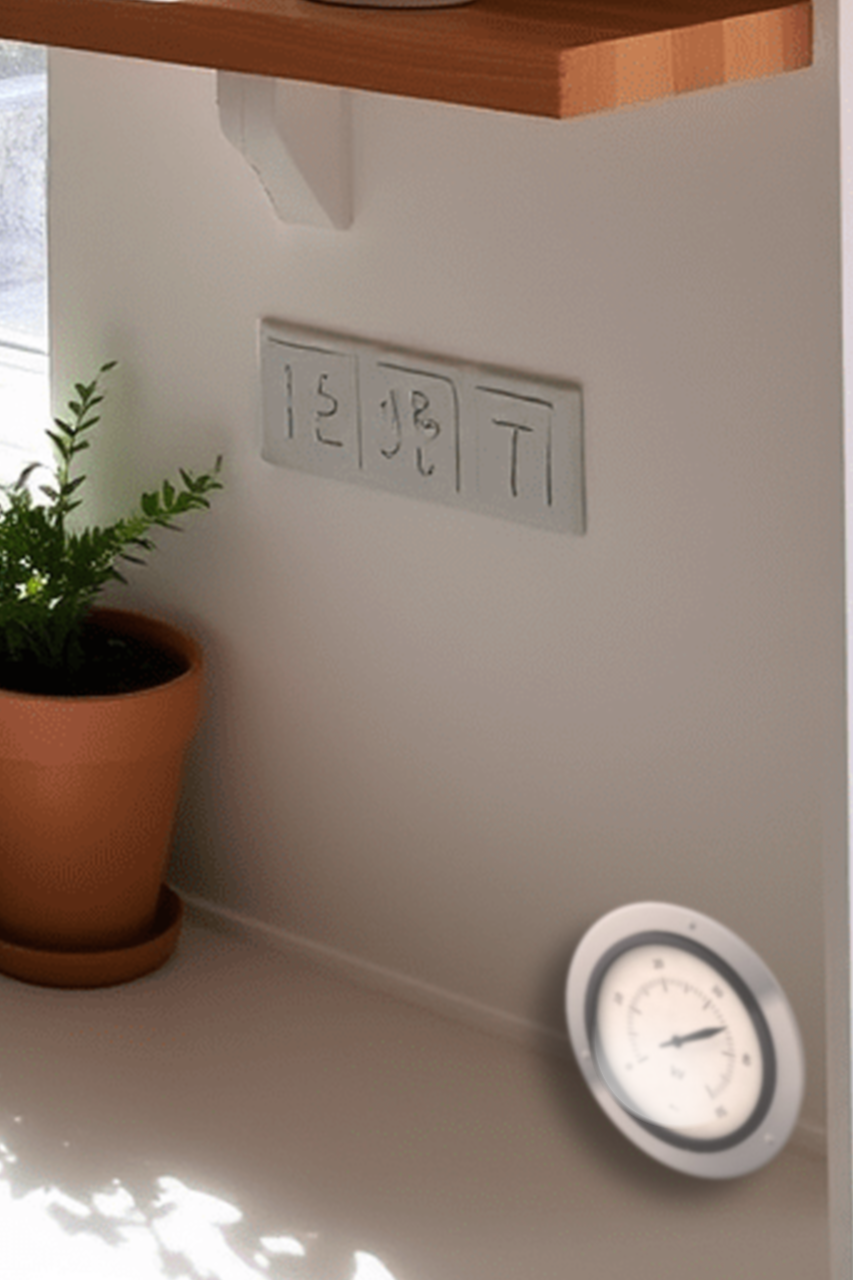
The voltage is 35 kV
